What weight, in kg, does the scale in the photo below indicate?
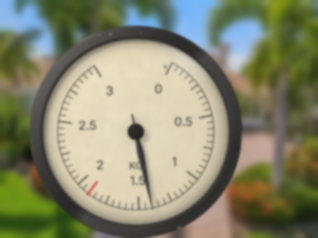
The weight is 1.4 kg
